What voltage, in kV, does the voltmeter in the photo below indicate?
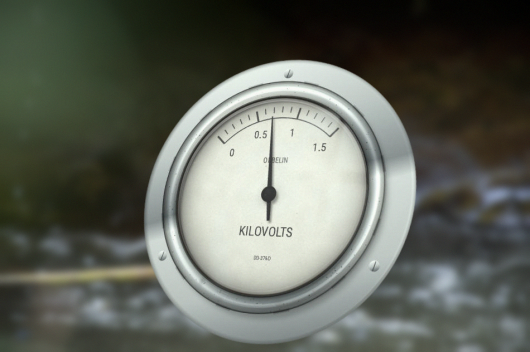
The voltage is 0.7 kV
